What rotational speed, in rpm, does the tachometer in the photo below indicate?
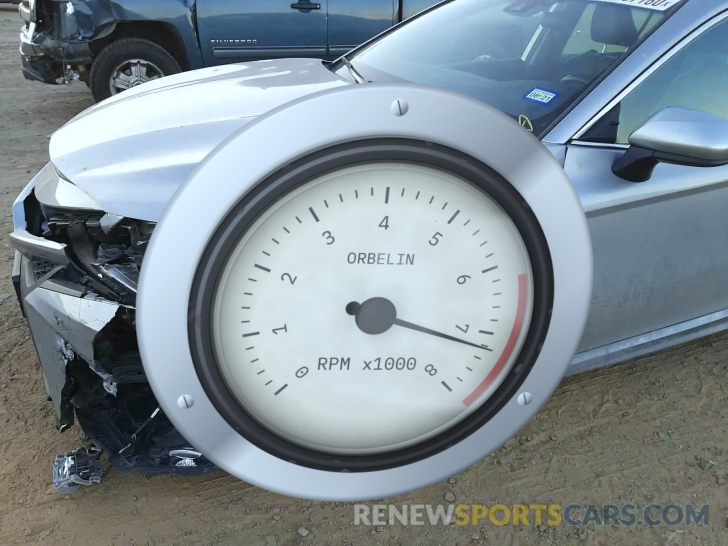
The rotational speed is 7200 rpm
